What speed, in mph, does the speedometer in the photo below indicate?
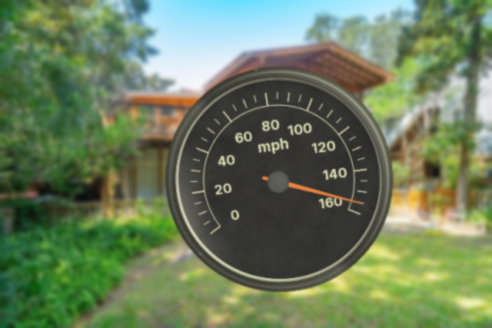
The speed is 155 mph
